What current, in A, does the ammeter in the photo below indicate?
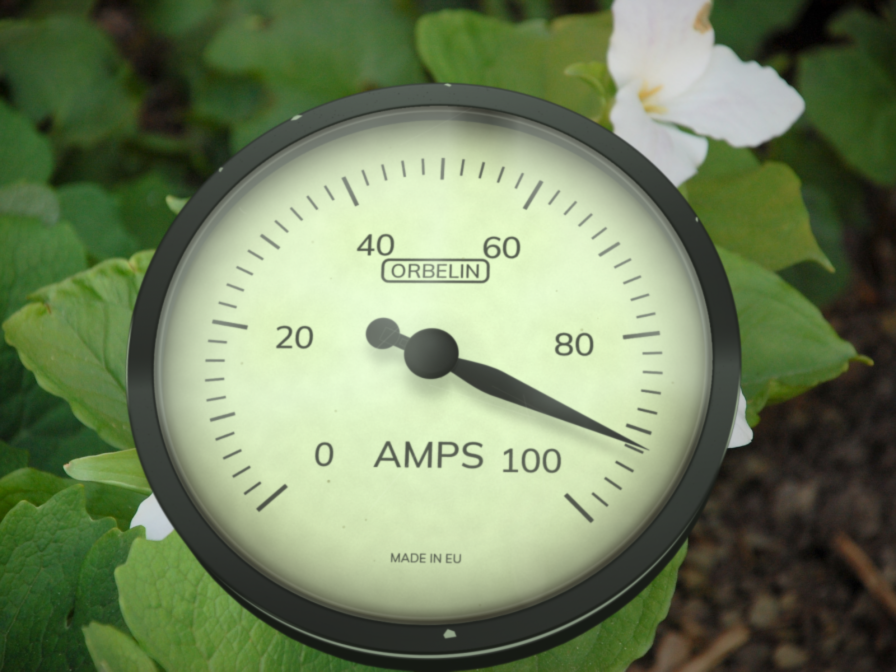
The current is 92 A
